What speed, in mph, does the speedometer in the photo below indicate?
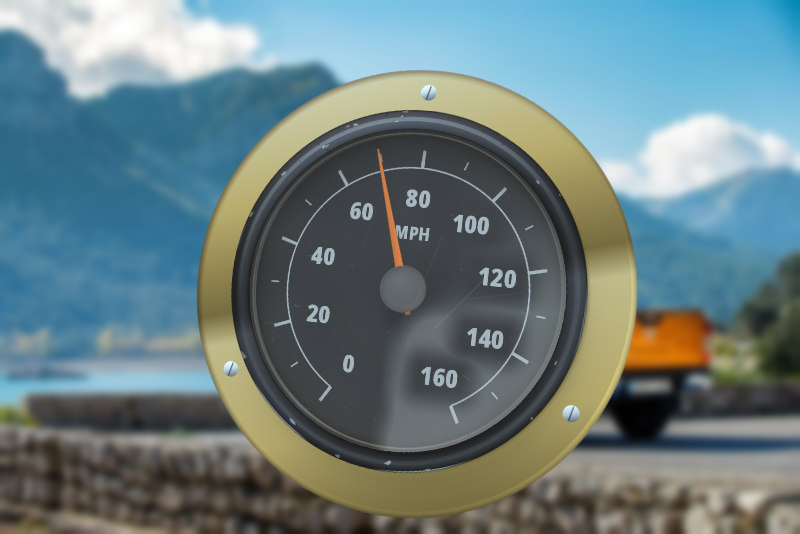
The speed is 70 mph
